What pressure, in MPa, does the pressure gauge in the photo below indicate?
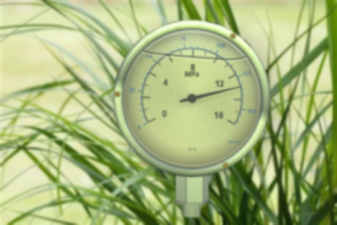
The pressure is 13 MPa
